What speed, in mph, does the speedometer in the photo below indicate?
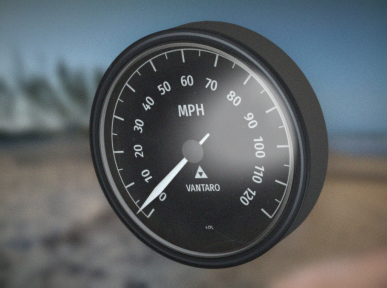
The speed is 2.5 mph
